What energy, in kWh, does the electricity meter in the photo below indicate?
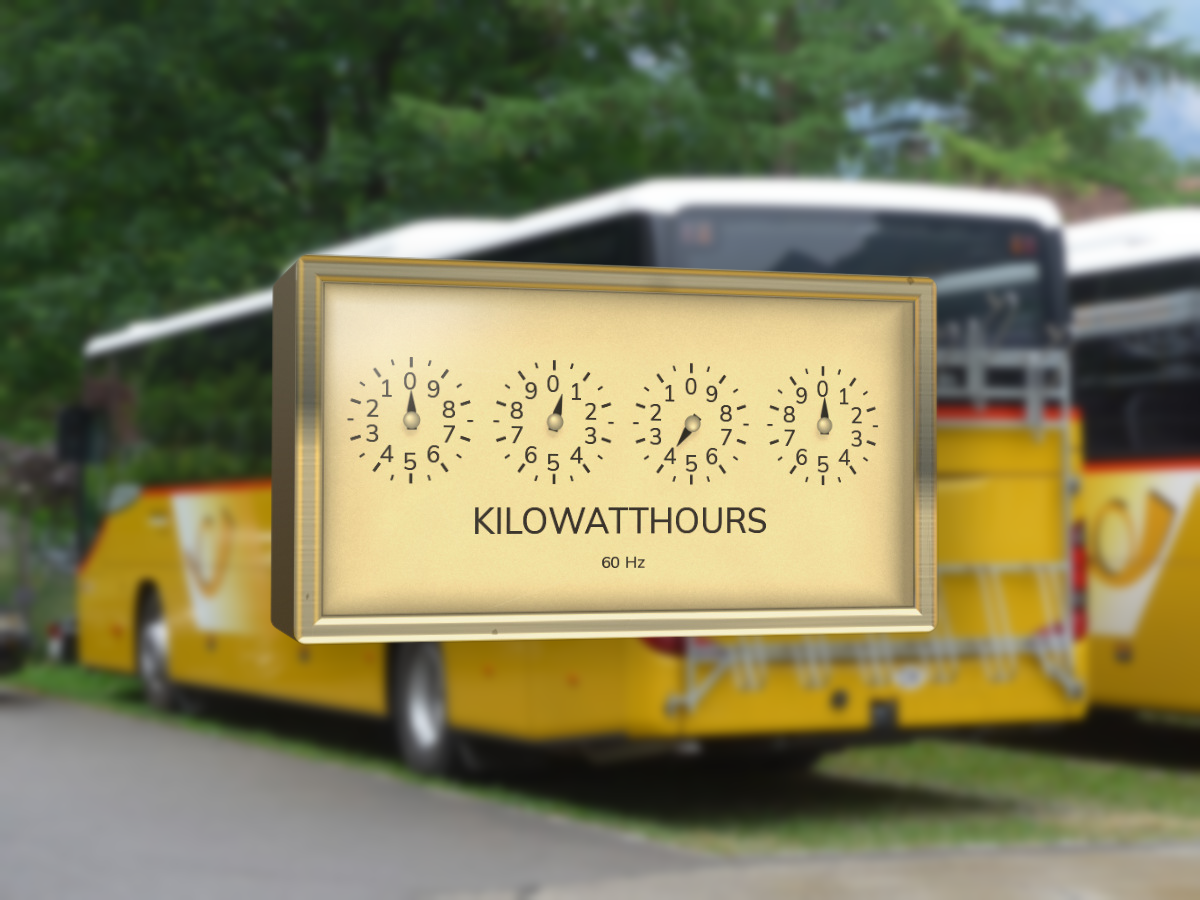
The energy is 40 kWh
